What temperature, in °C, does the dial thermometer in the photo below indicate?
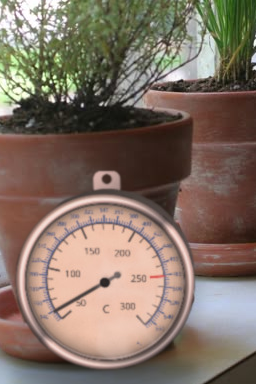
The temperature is 60 °C
